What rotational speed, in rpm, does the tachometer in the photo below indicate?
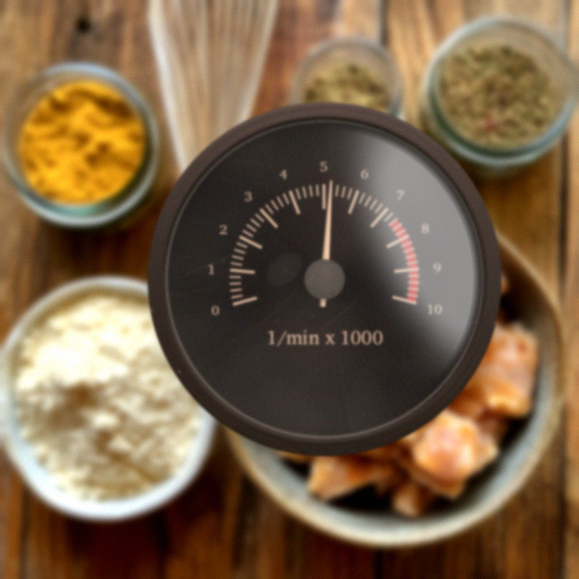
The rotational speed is 5200 rpm
